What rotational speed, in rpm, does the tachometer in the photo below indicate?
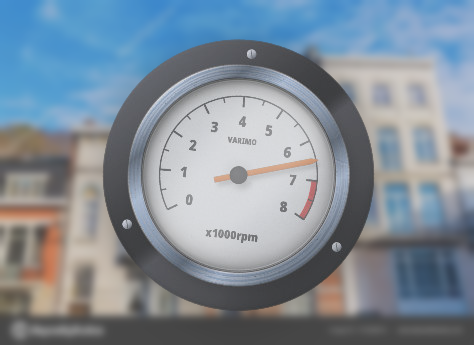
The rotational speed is 6500 rpm
